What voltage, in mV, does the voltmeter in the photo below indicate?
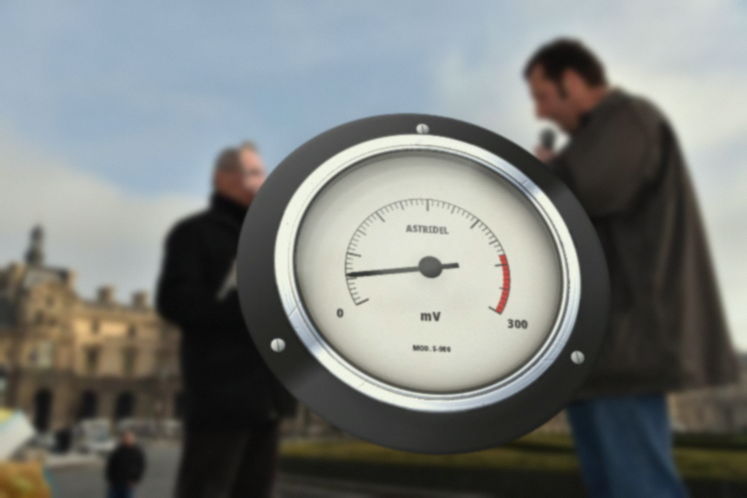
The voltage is 25 mV
